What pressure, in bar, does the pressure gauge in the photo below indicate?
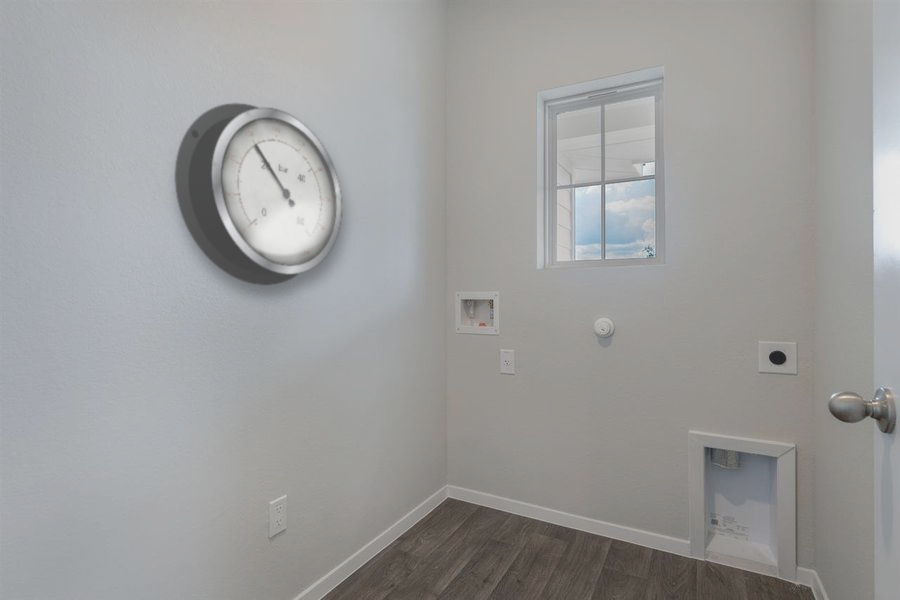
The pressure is 20 bar
